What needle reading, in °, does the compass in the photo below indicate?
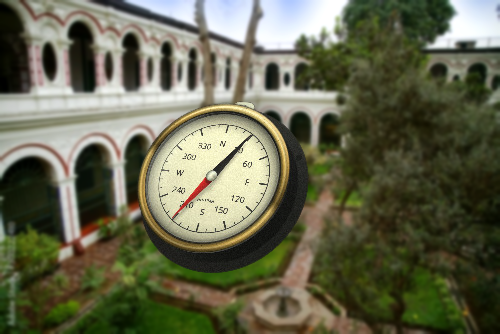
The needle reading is 210 °
